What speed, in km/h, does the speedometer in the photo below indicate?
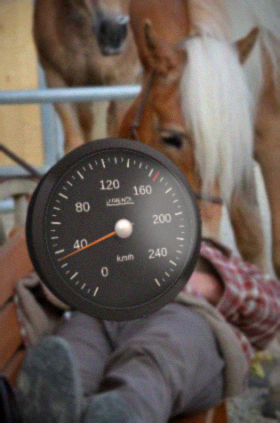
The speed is 35 km/h
